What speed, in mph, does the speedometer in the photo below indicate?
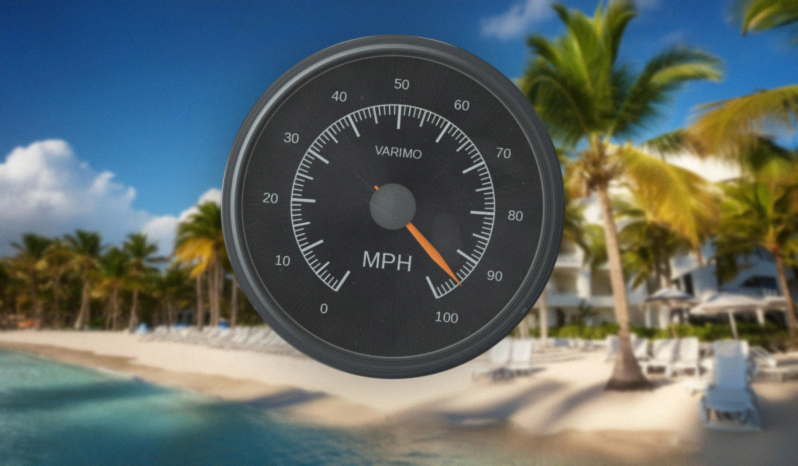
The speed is 95 mph
